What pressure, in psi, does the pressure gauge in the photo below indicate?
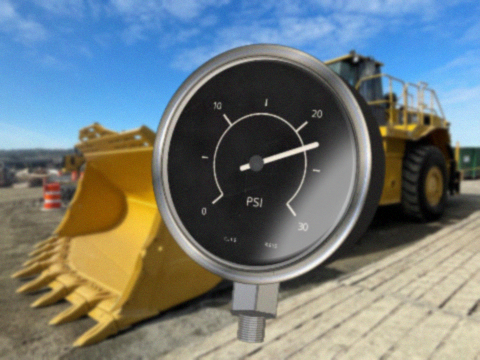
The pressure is 22.5 psi
